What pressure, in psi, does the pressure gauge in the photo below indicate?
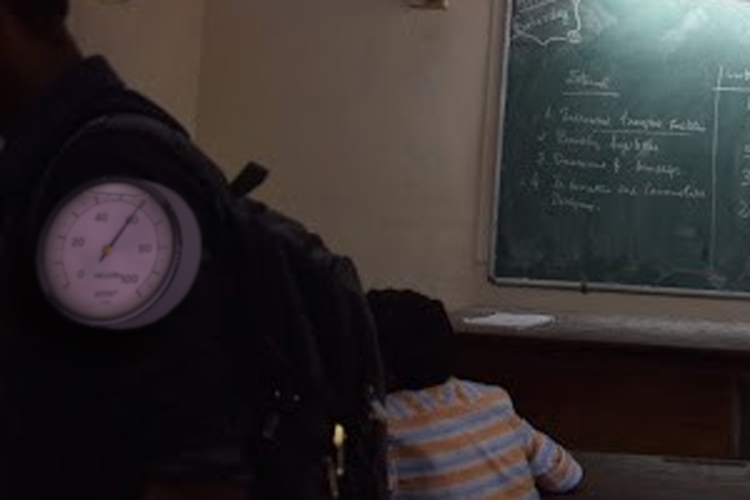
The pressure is 60 psi
